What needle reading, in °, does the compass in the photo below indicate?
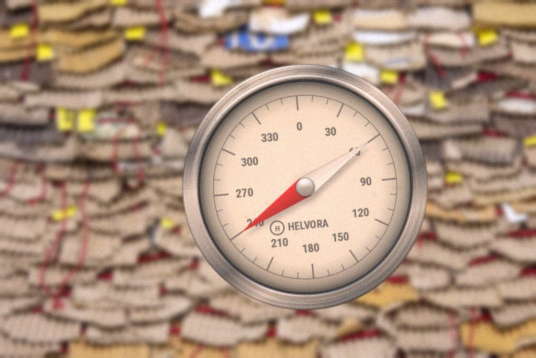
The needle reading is 240 °
